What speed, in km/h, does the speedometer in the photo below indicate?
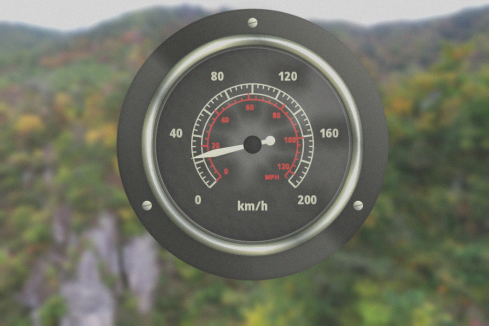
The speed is 24 km/h
